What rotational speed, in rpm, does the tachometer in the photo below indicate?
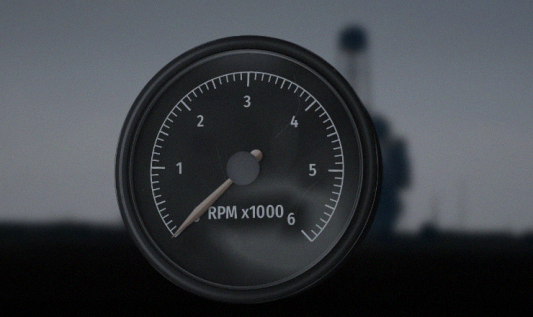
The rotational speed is 0 rpm
